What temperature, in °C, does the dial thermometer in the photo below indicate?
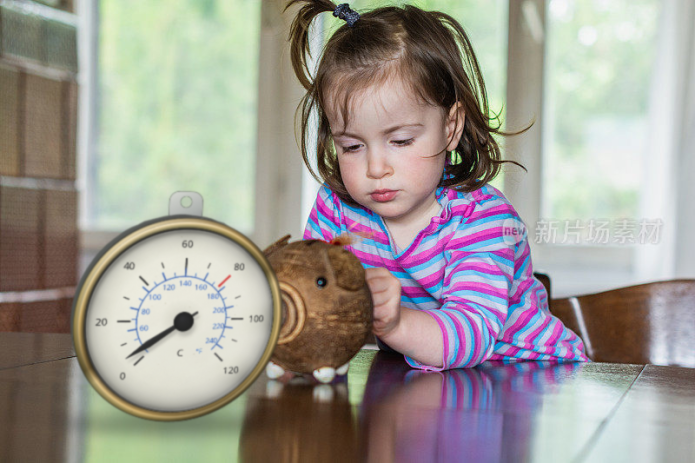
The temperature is 5 °C
